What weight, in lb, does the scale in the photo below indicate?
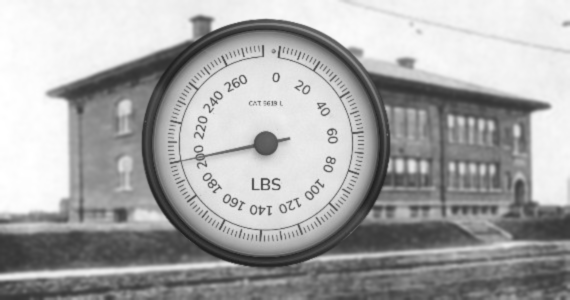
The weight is 200 lb
